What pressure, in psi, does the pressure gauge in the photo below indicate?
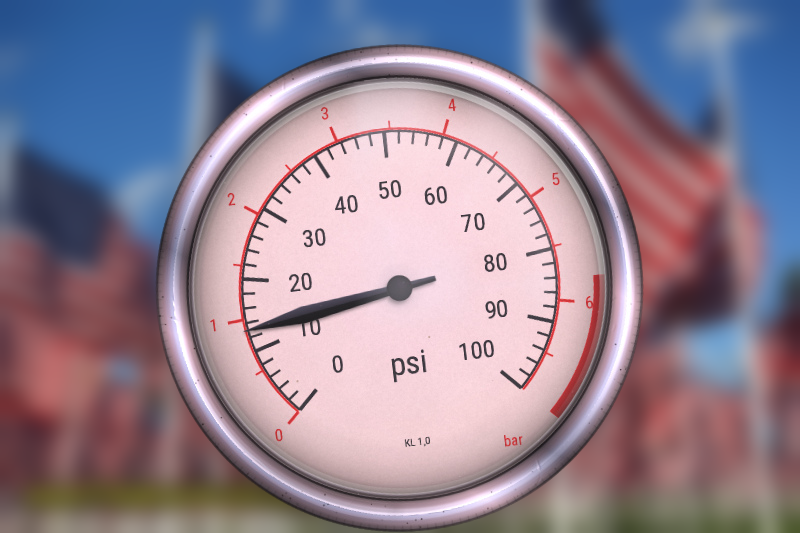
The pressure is 13 psi
